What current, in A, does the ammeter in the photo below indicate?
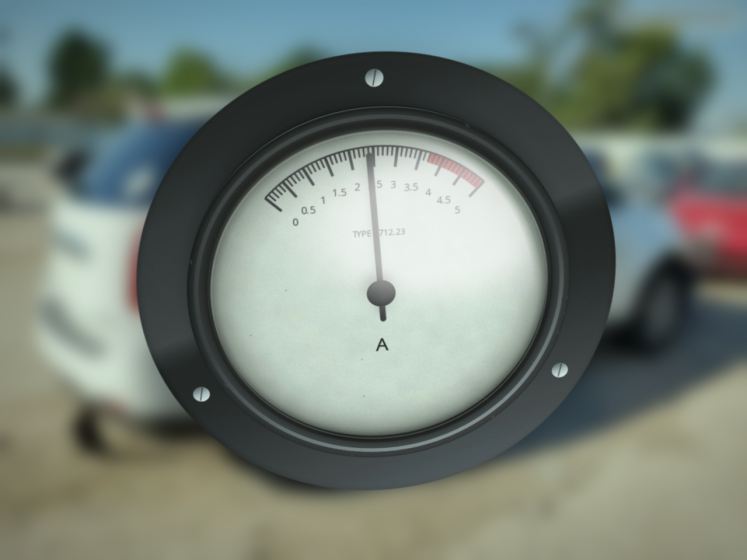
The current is 2.4 A
